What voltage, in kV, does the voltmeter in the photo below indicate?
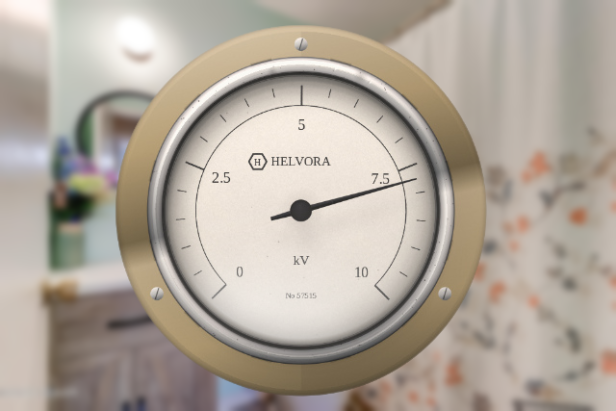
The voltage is 7.75 kV
